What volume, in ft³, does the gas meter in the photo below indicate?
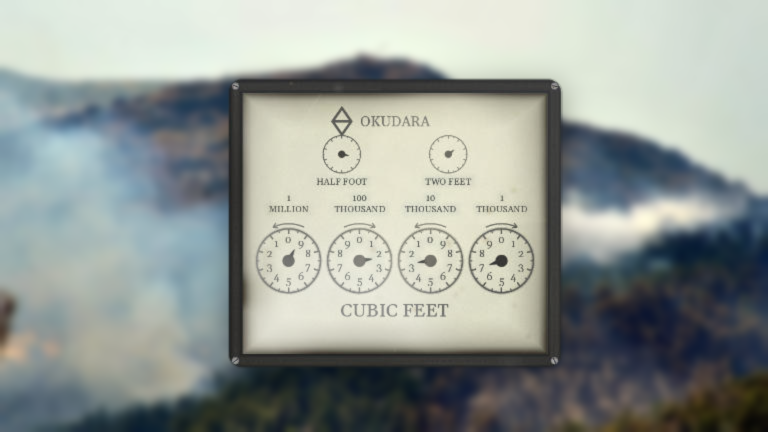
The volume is 922700 ft³
